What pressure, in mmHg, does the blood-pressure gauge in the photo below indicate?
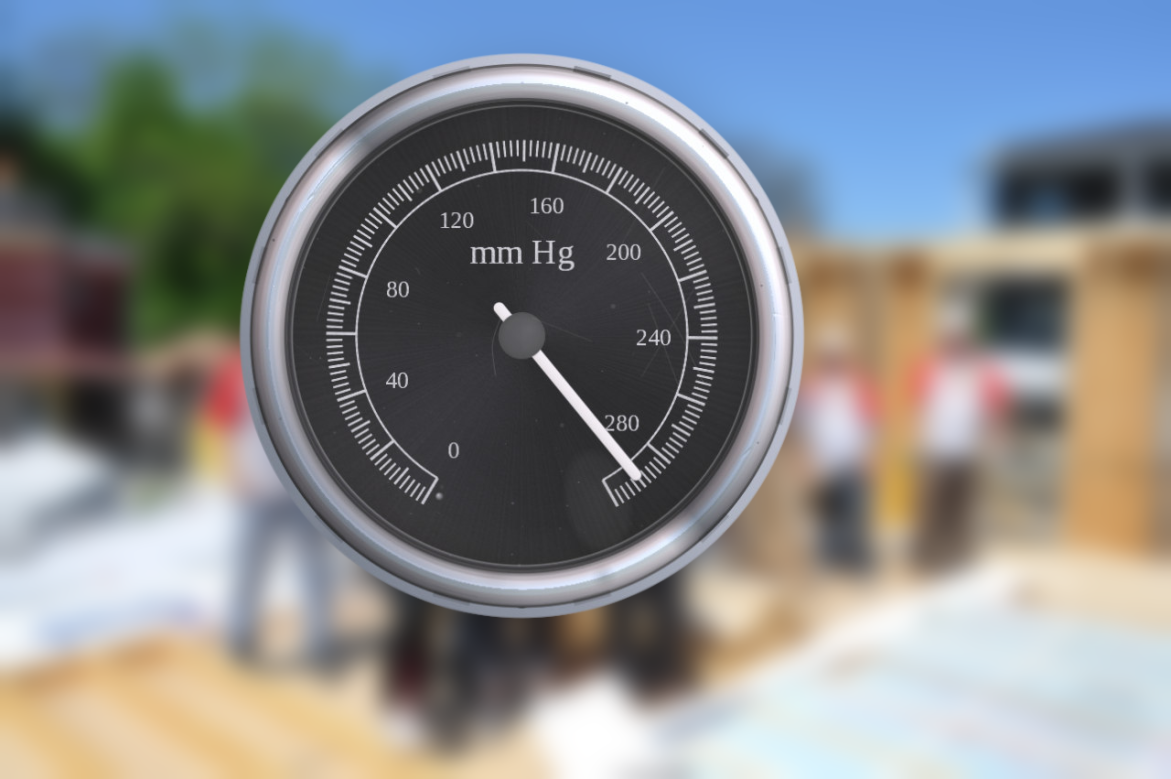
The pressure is 290 mmHg
